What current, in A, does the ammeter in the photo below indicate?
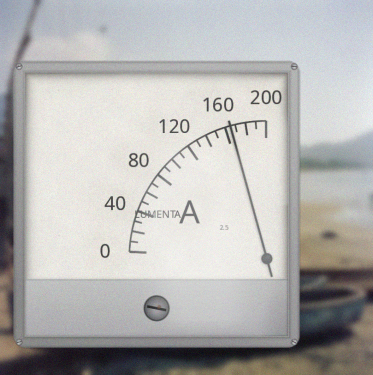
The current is 165 A
